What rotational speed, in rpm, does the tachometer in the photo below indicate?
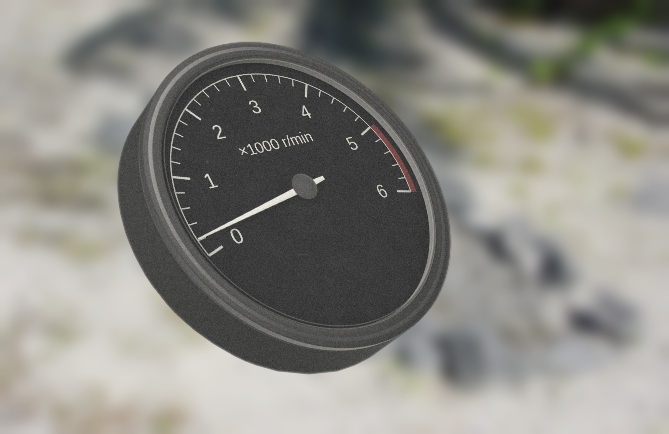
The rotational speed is 200 rpm
